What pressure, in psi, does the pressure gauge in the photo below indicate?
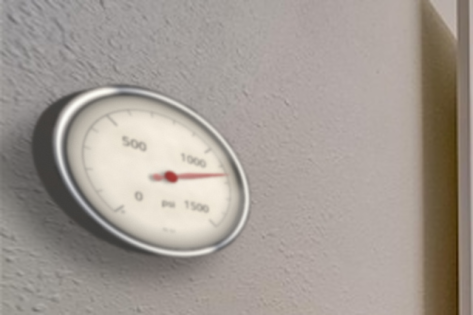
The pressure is 1150 psi
